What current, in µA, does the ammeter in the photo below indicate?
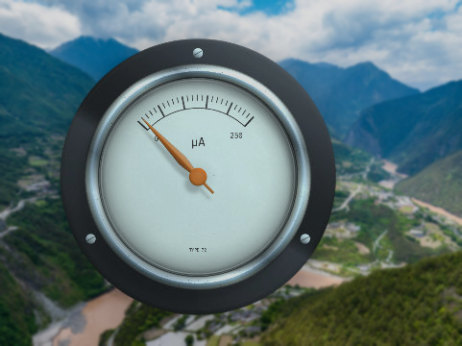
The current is 10 µA
